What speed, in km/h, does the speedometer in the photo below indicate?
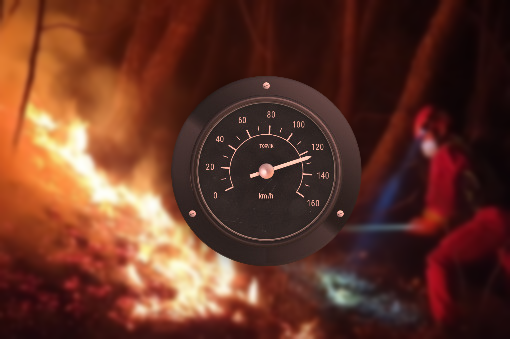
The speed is 125 km/h
